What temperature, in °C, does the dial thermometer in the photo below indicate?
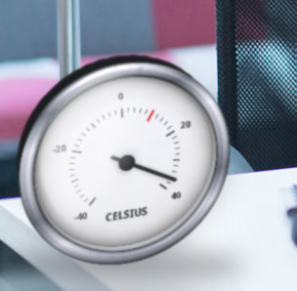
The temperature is 36 °C
